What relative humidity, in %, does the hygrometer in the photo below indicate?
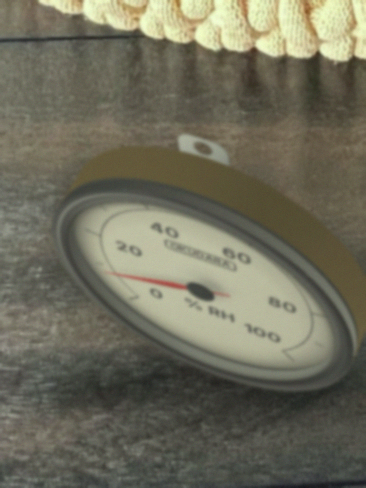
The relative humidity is 10 %
